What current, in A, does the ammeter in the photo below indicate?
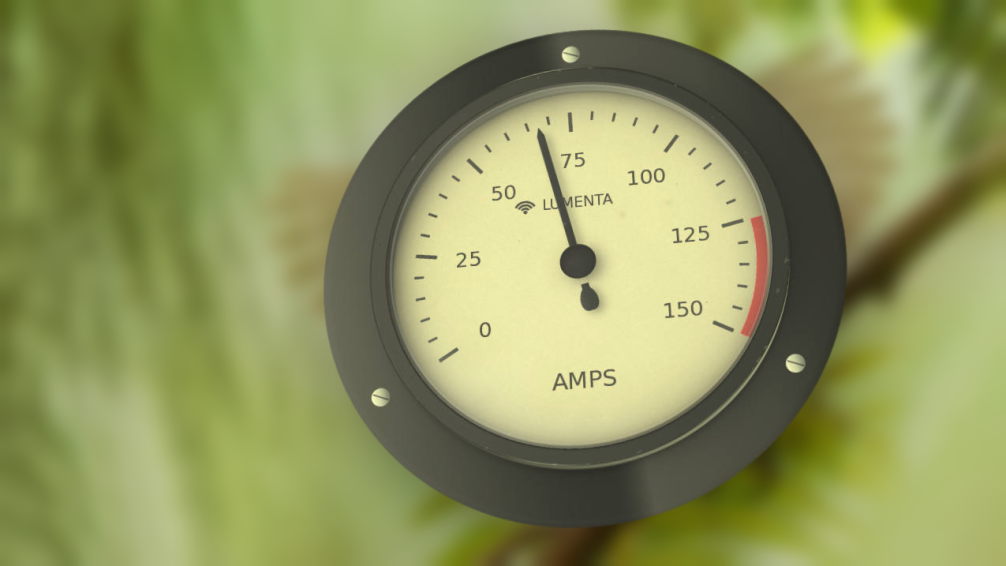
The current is 67.5 A
